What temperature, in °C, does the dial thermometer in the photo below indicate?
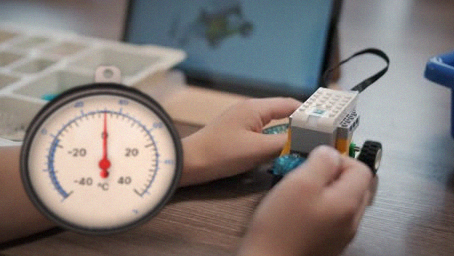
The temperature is 0 °C
